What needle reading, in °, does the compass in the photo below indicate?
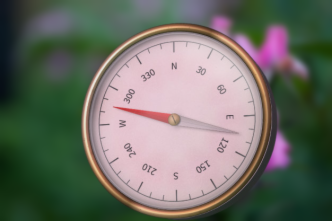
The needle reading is 285 °
